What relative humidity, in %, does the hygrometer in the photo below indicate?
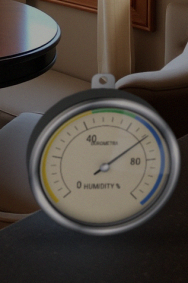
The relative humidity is 68 %
